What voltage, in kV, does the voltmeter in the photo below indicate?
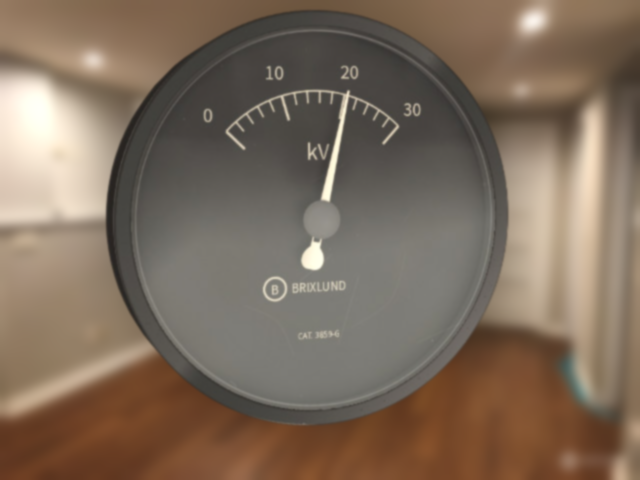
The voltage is 20 kV
